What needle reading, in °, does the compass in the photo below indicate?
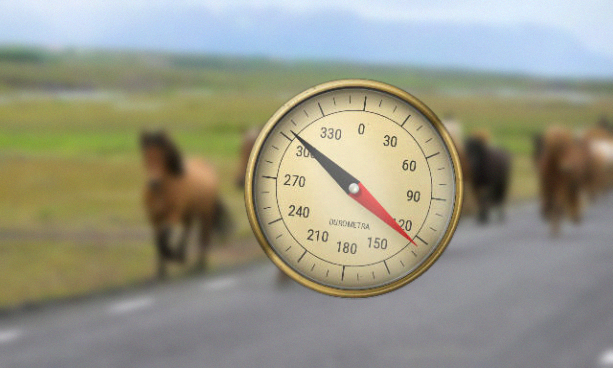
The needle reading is 125 °
